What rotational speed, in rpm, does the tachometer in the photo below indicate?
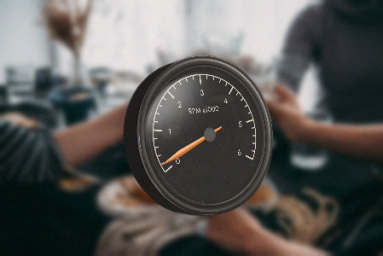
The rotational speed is 200 rpm
